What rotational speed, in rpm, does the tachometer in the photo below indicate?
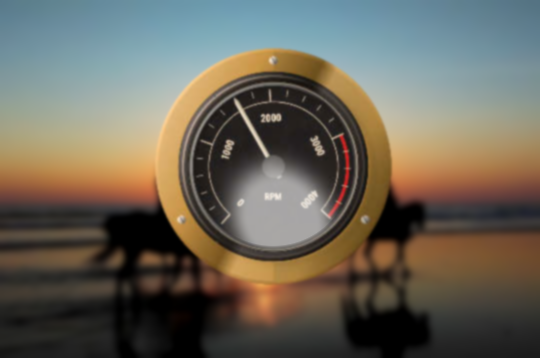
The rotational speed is 1600 rpm
